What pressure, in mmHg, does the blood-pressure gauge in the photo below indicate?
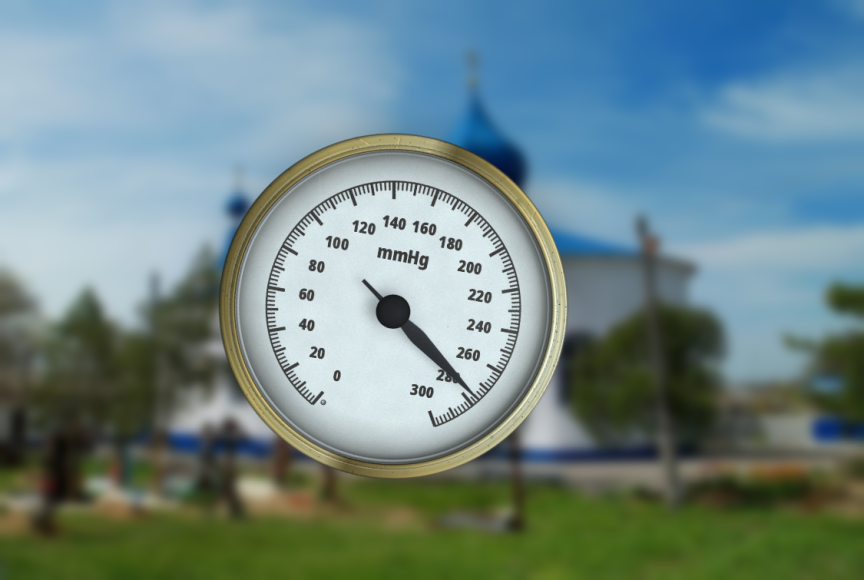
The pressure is 276 mmHg
